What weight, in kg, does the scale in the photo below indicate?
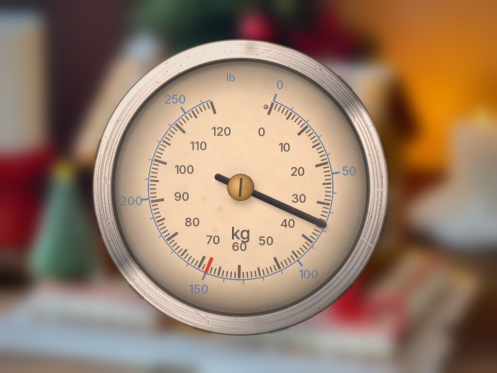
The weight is 35 kg
